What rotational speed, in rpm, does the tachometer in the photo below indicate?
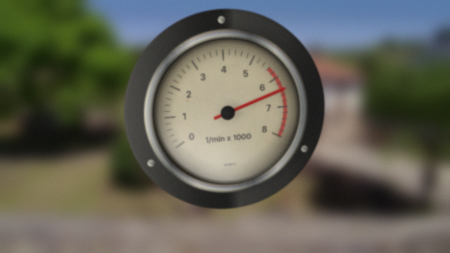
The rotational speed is 6400 rpm
